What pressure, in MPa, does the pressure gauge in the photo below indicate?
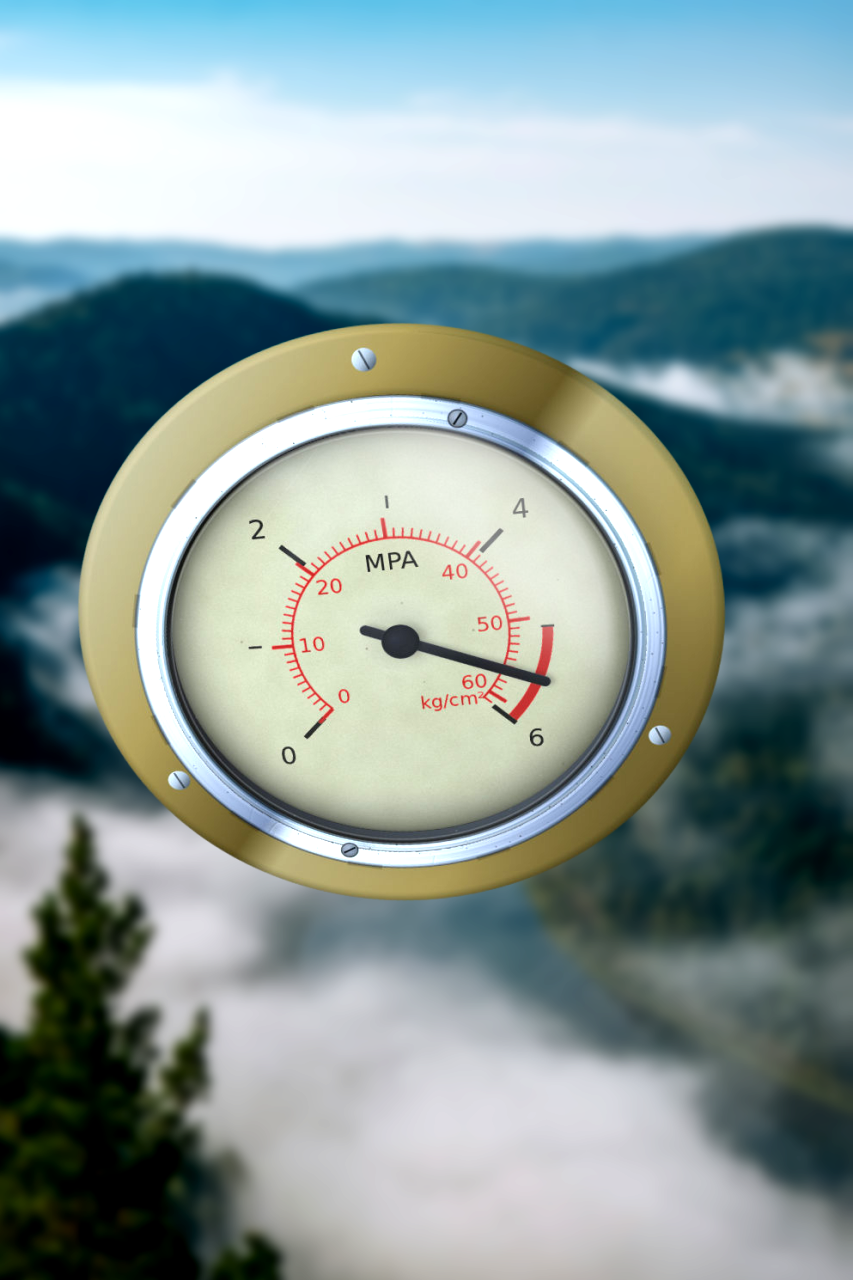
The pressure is 5.5 MPa
